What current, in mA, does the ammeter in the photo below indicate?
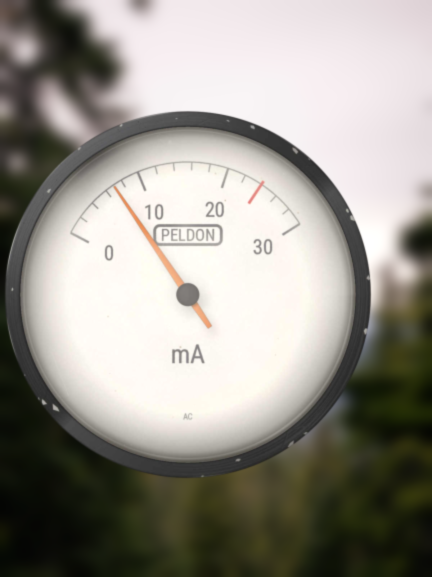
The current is 7 mA
